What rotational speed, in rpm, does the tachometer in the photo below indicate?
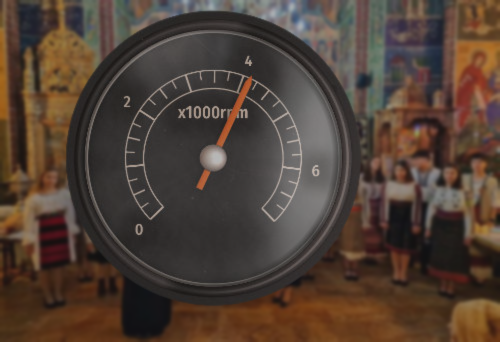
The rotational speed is 4125 rpm
